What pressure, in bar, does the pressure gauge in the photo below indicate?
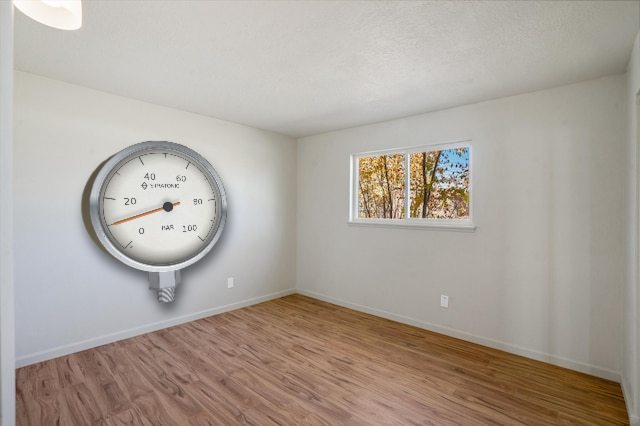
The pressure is 10 bar
